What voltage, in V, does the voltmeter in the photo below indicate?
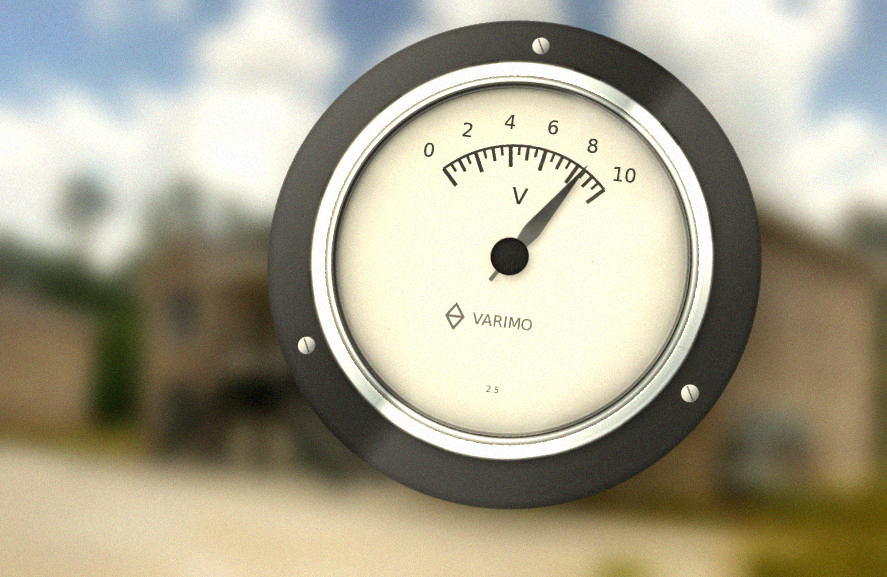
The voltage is 8.5 V
